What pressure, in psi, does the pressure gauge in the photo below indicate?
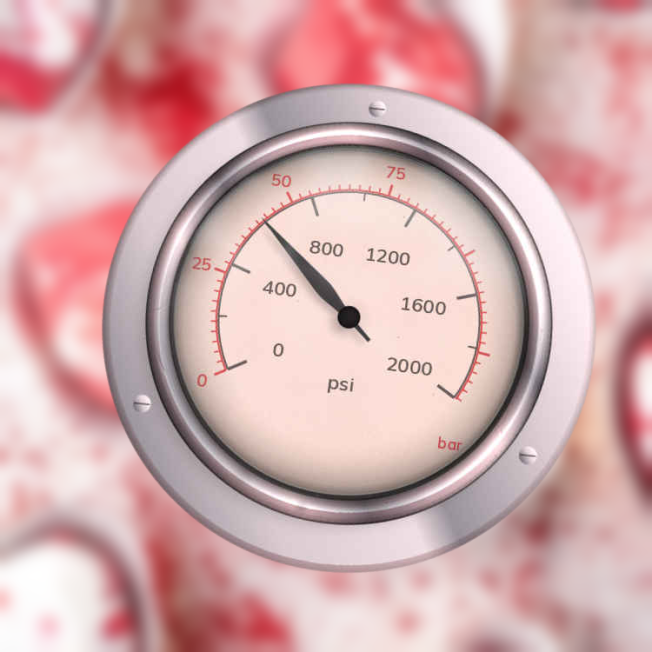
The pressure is 600 psi
